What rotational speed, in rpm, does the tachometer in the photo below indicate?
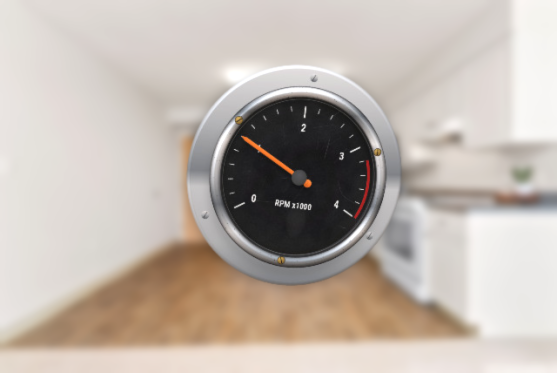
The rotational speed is 1000 rpm
